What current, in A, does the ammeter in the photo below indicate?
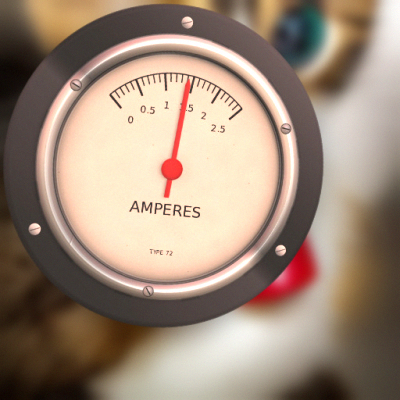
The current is 1.4 A
